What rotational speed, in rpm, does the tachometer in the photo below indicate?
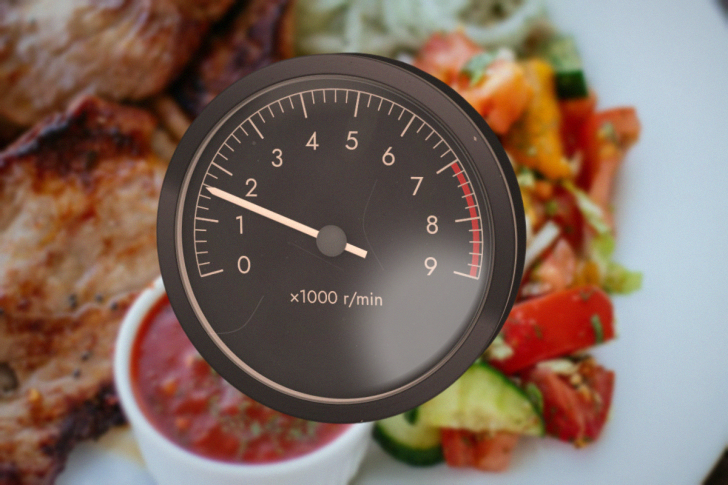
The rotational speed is 1600 rpm
